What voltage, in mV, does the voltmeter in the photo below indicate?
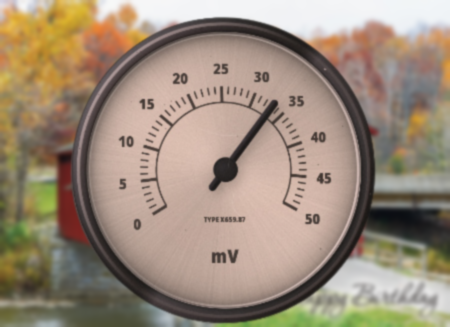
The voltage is 33 mV
